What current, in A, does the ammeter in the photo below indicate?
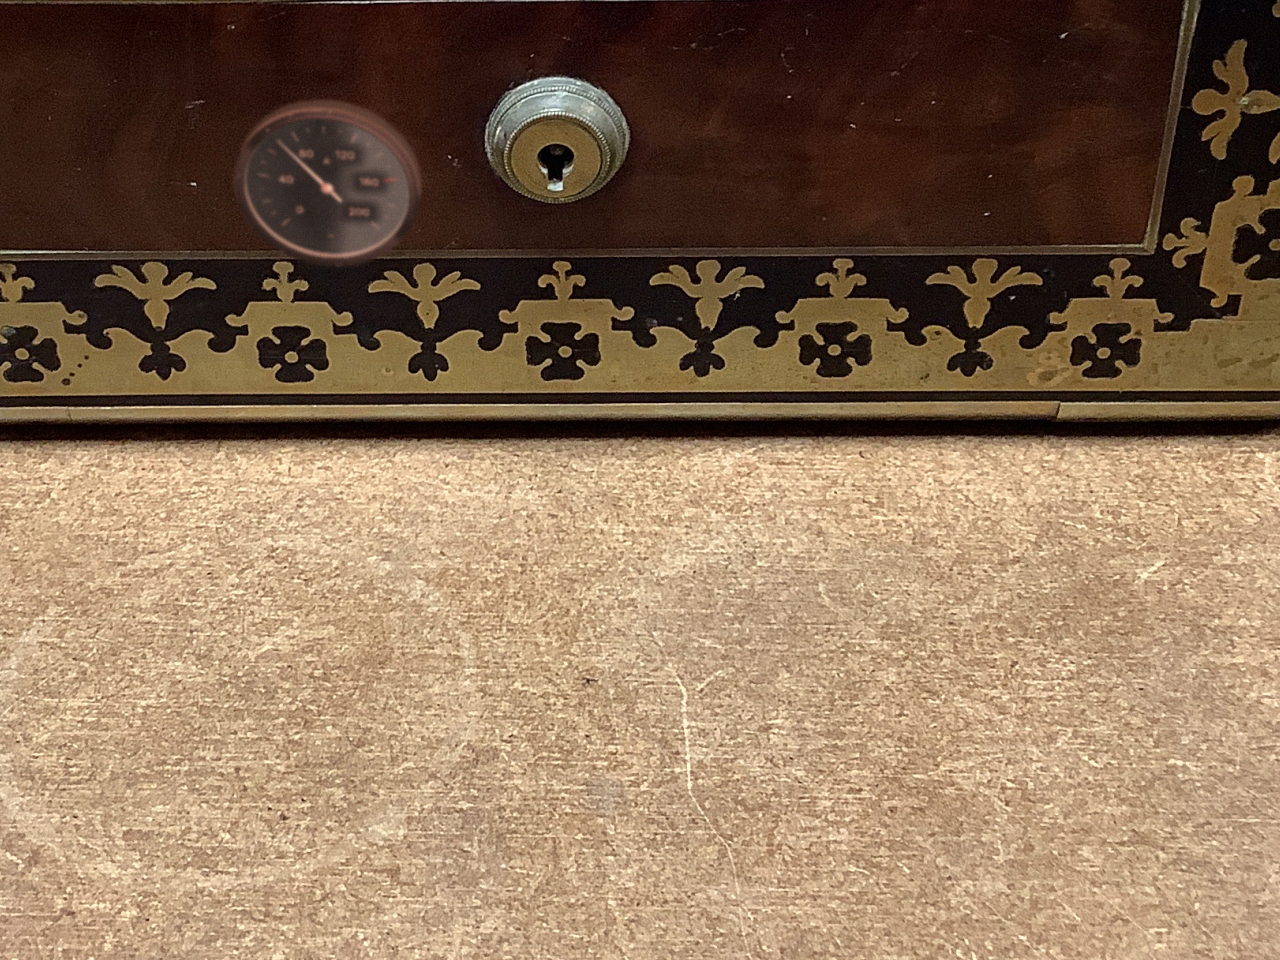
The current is 70 A
